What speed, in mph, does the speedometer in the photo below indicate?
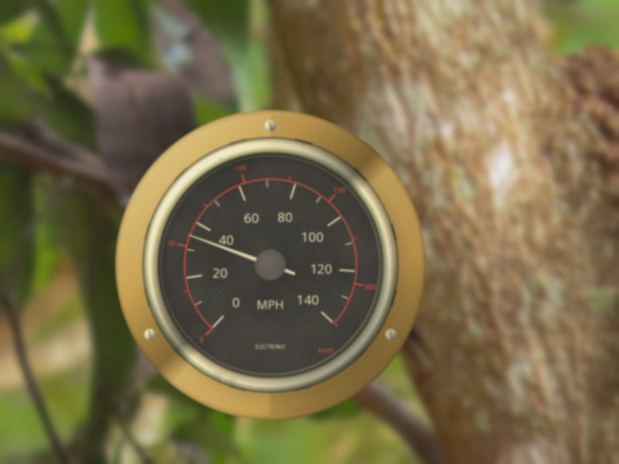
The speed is 35 mph
